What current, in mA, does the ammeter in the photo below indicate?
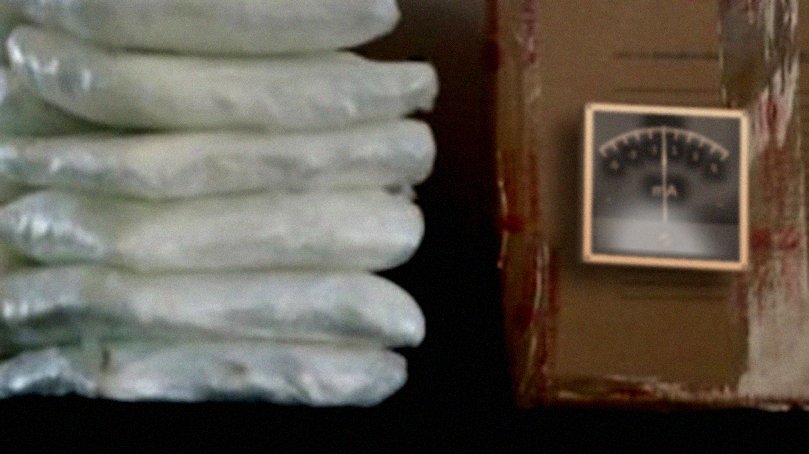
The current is 0 mA
